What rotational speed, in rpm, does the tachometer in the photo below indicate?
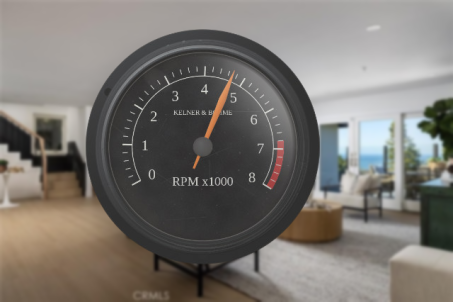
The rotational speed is 4700 rpm
